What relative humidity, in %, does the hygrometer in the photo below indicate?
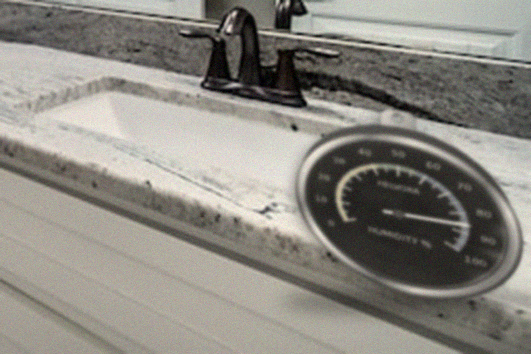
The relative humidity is 85 %
